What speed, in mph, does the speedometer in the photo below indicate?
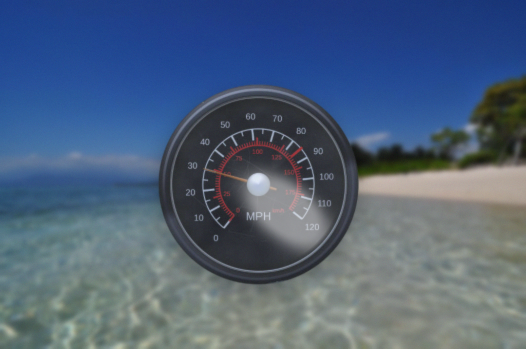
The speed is 30 mph
